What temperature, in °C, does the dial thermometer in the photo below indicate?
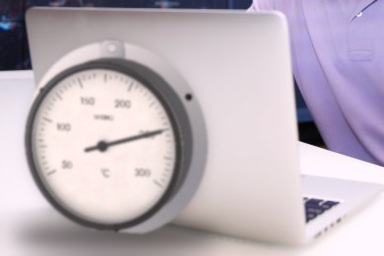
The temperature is 250 °C
